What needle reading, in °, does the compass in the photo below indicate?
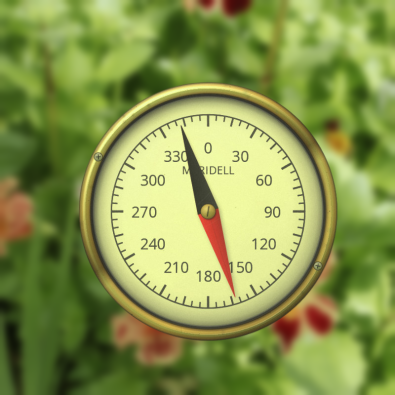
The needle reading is 162.5 °
